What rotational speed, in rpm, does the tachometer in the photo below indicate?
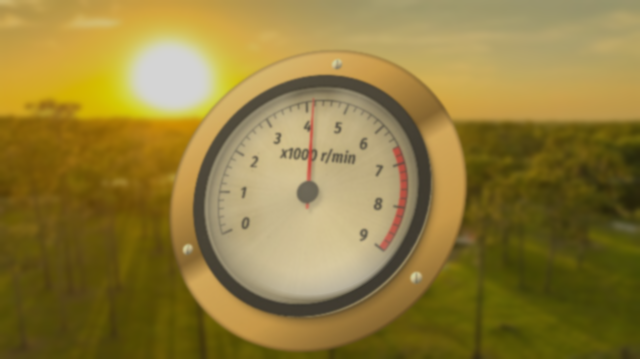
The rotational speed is 4200 rpm
